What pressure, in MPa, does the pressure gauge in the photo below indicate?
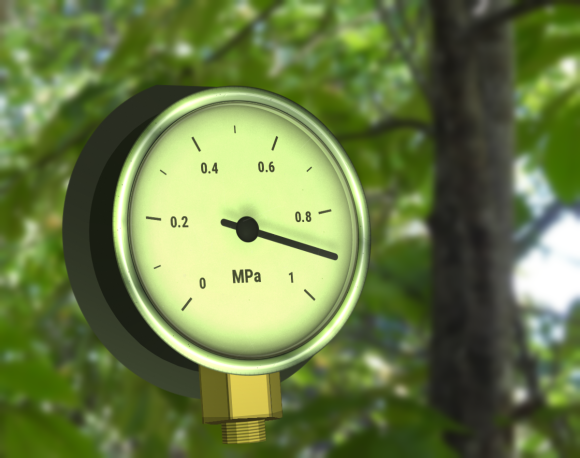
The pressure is 0.9 MPa
